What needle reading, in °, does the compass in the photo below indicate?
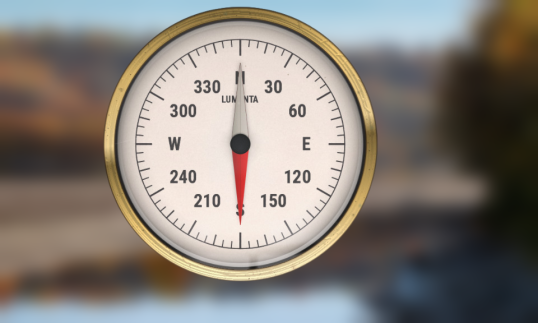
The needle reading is 180 °
